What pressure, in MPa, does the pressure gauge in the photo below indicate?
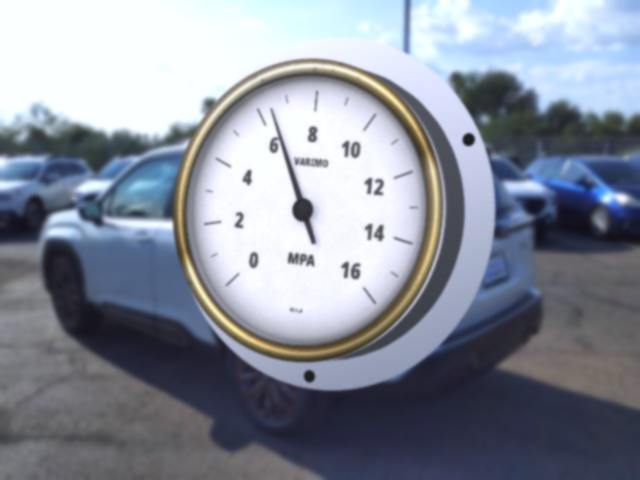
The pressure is 6.5 MPa
